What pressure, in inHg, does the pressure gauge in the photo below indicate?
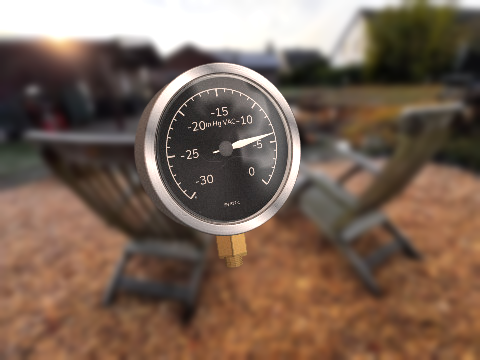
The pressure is -6 inHg
